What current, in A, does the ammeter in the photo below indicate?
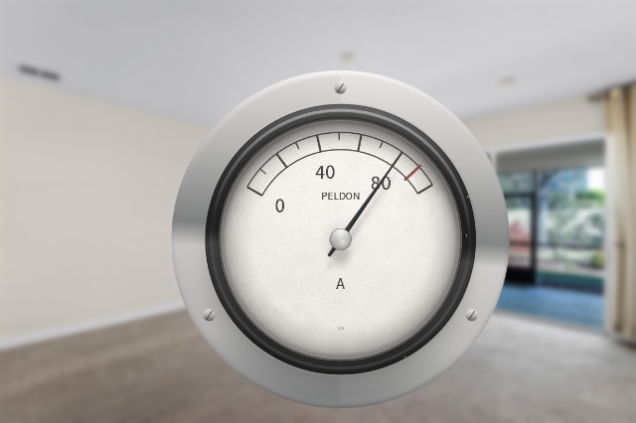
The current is 80 A
